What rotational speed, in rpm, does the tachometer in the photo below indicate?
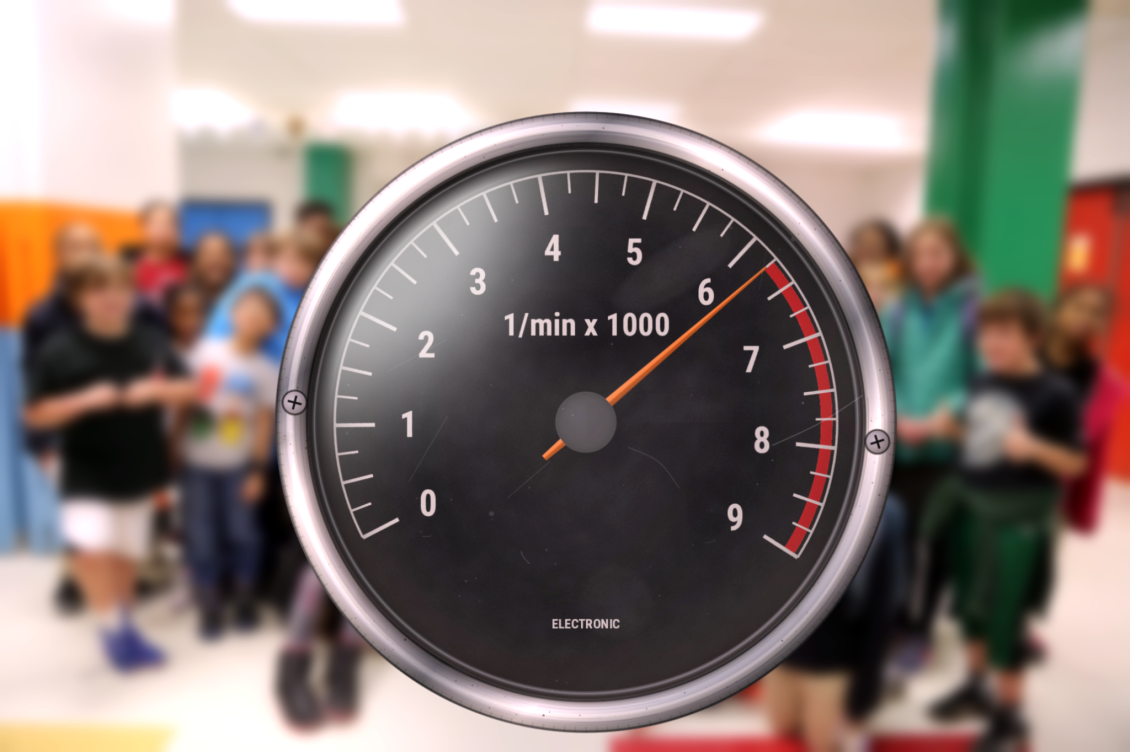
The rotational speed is 6250 rpm
